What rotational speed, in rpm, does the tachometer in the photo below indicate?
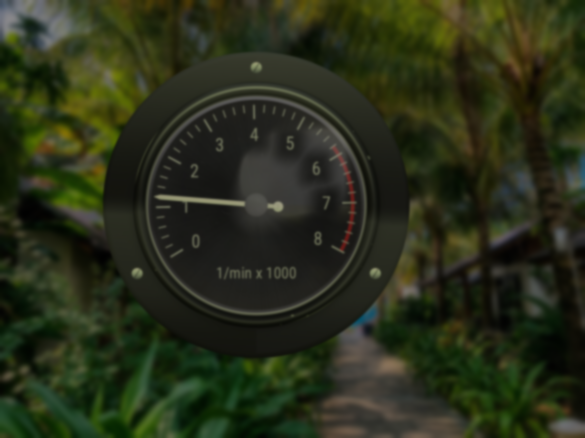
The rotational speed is 1200 rpm
